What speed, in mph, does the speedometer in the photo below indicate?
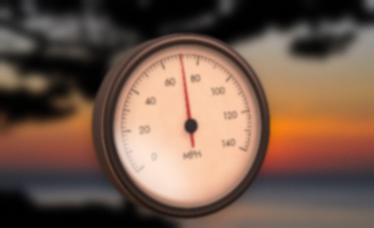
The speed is 70 mph
